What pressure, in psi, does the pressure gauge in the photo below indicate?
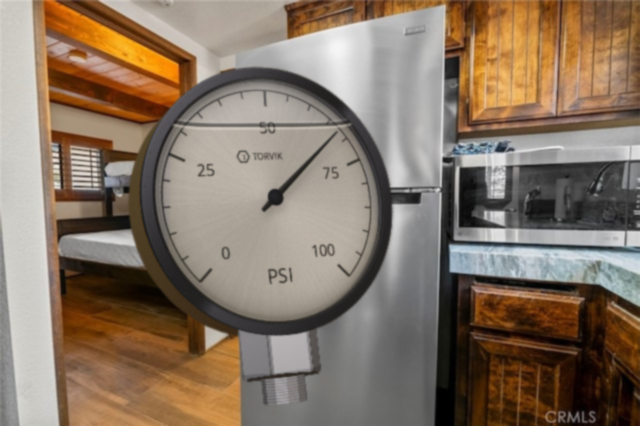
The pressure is 67.5 psi
